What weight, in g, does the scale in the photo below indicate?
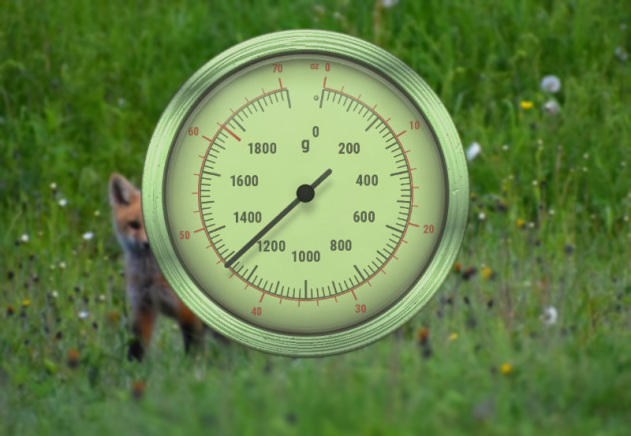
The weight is 1280 g
